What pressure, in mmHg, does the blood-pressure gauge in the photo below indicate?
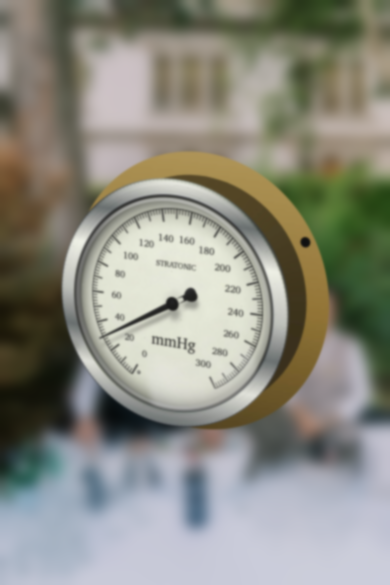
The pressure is 30 mmHg
